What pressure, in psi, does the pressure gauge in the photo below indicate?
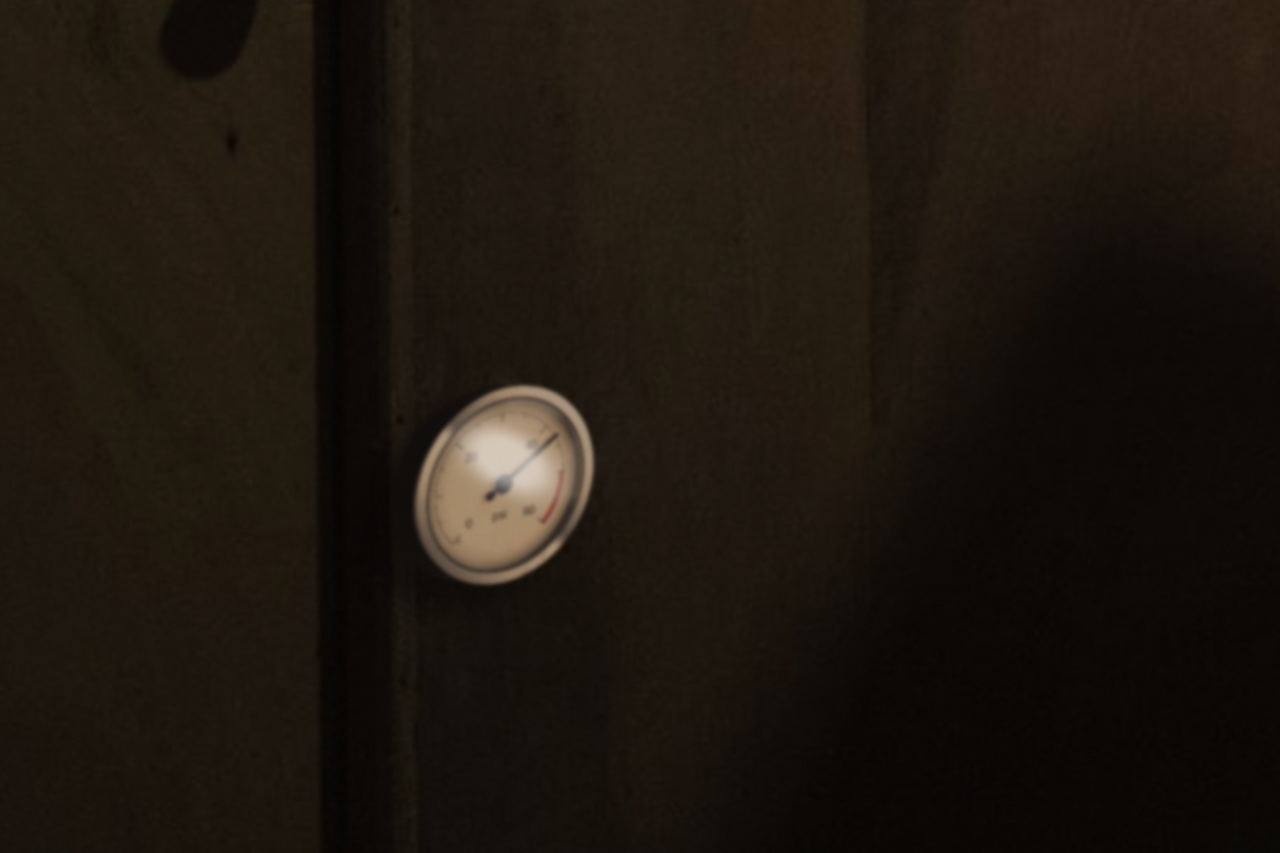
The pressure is 42.5 psi
